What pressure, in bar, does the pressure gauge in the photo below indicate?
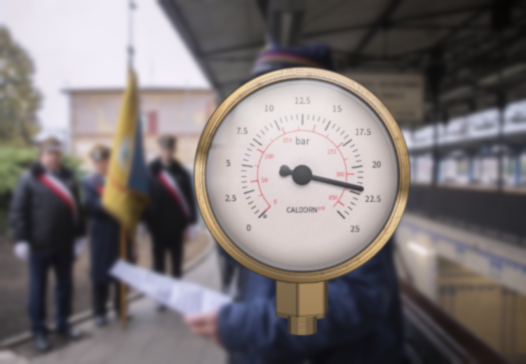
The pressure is 22 bar
